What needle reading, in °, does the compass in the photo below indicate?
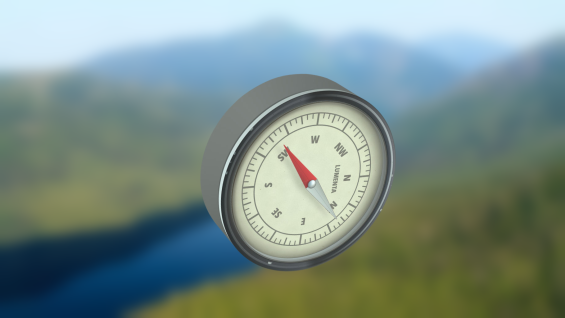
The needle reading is 230 °
